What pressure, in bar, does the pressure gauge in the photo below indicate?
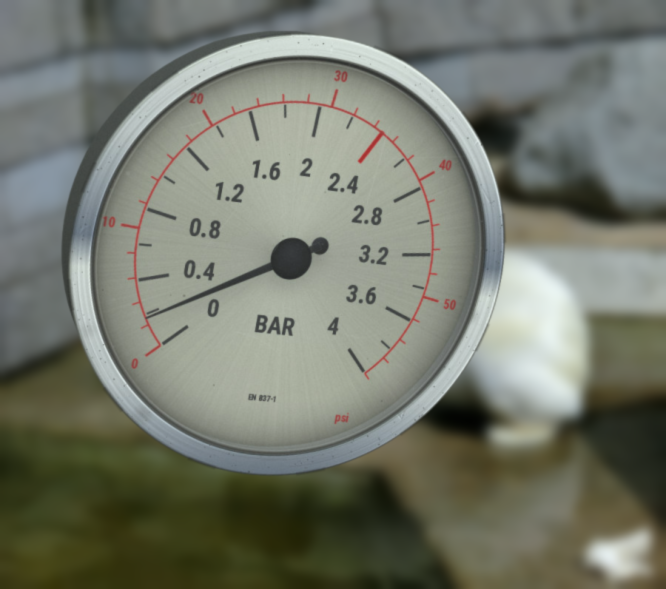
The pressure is 0.2 bar
